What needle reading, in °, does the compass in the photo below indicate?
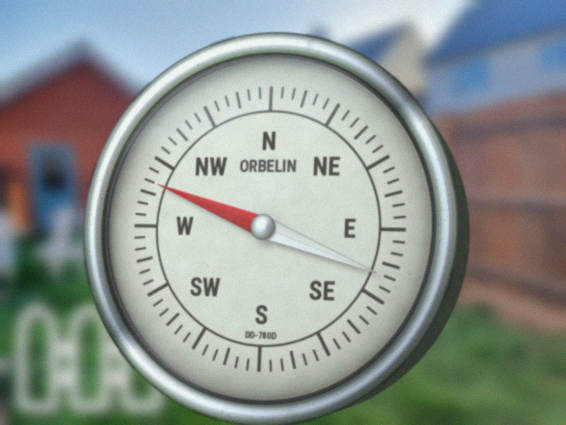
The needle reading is 290 °
